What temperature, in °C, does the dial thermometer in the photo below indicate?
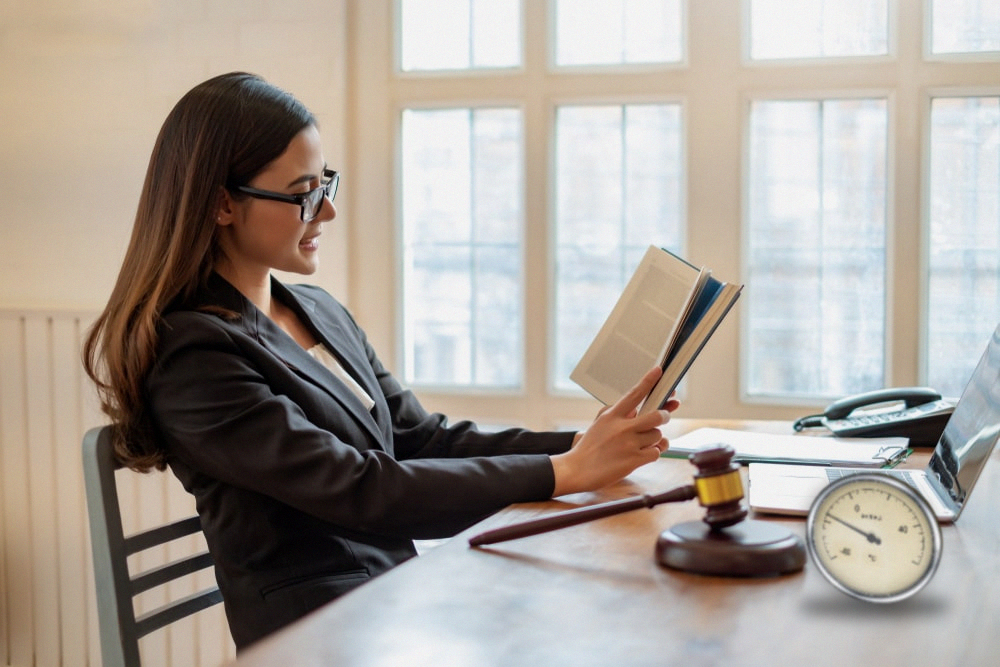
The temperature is -16 °C
